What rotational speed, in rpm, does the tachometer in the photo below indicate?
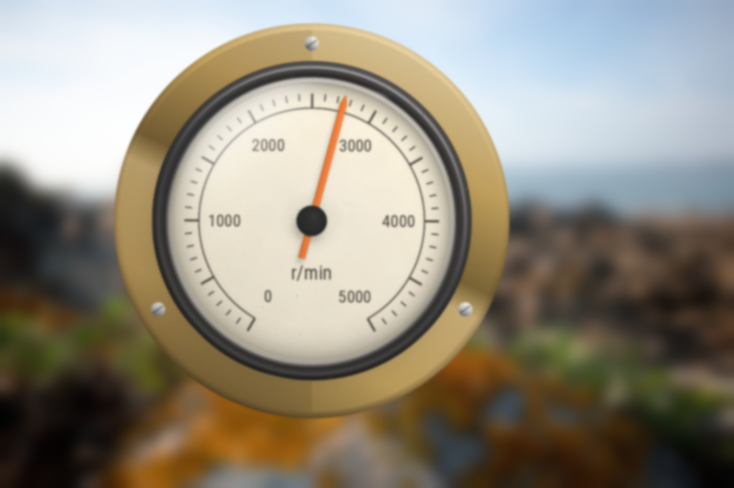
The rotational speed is 2750 rpm
